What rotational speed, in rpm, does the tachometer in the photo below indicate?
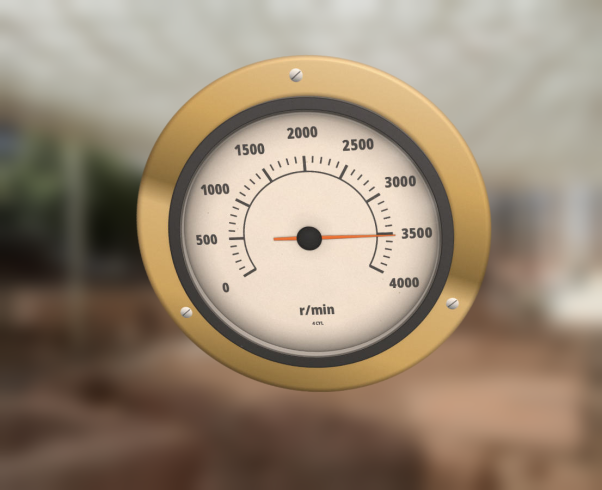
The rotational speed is 3500 rpm
